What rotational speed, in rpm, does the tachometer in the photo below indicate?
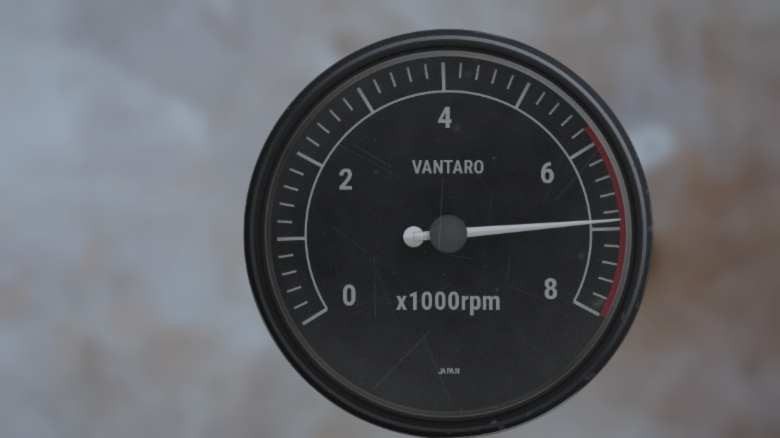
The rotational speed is 6900 rpm
